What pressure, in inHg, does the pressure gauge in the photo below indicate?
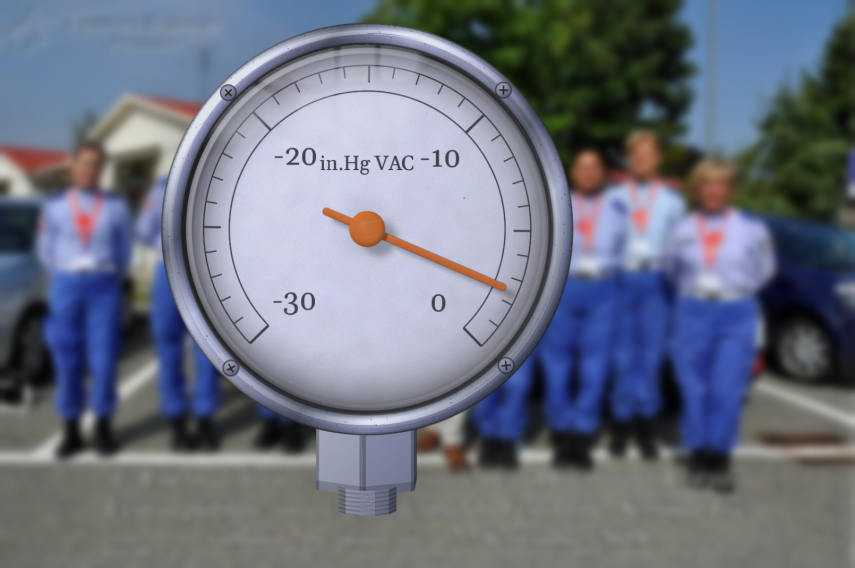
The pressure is -2.5 inHg
